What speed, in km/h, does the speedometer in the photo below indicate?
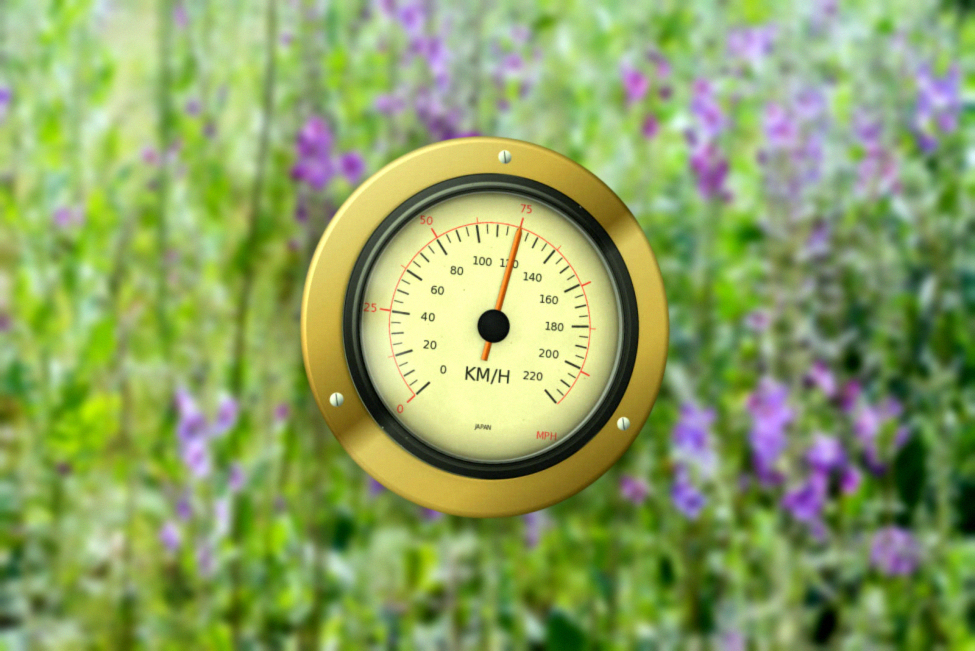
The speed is 120 km/h
